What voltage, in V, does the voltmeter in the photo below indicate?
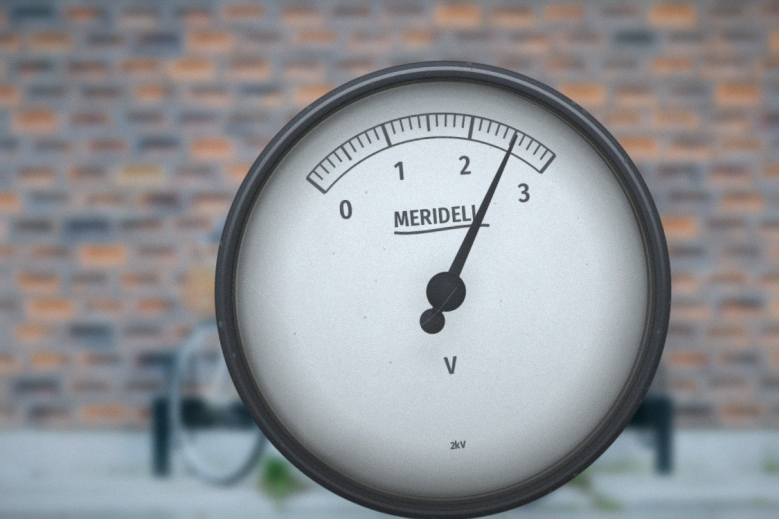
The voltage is 2.5 V
